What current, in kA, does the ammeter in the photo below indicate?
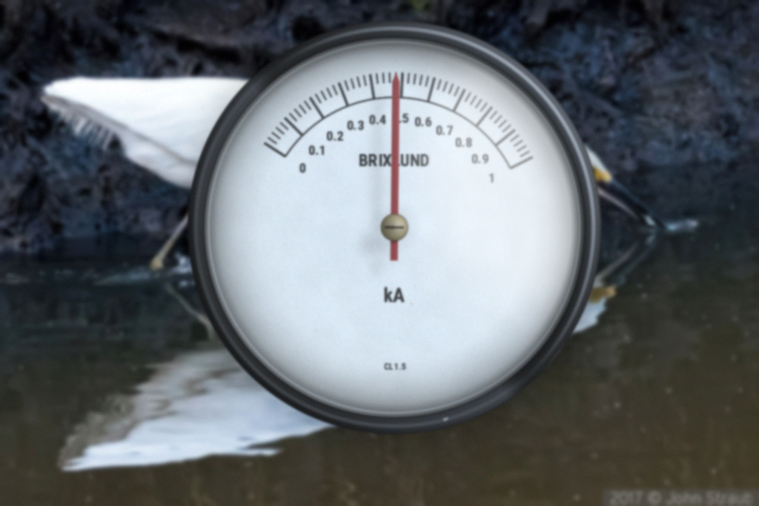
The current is 0.48 kA
